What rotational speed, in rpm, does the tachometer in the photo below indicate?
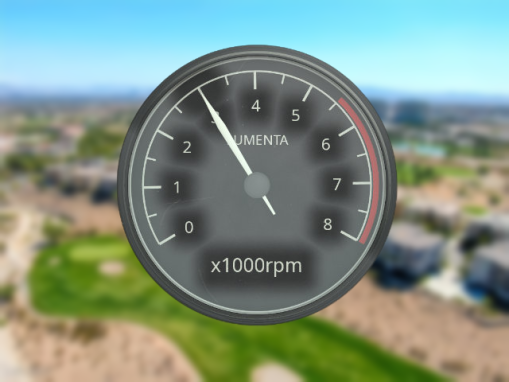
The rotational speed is 3000 rpm
